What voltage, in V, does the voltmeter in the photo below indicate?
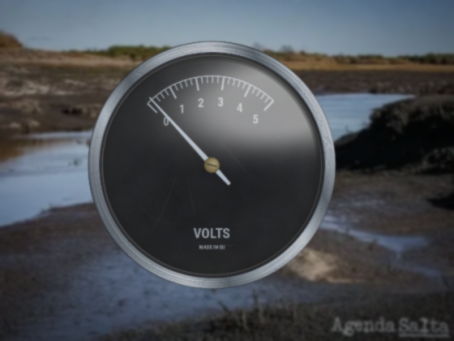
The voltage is 0.2 V
